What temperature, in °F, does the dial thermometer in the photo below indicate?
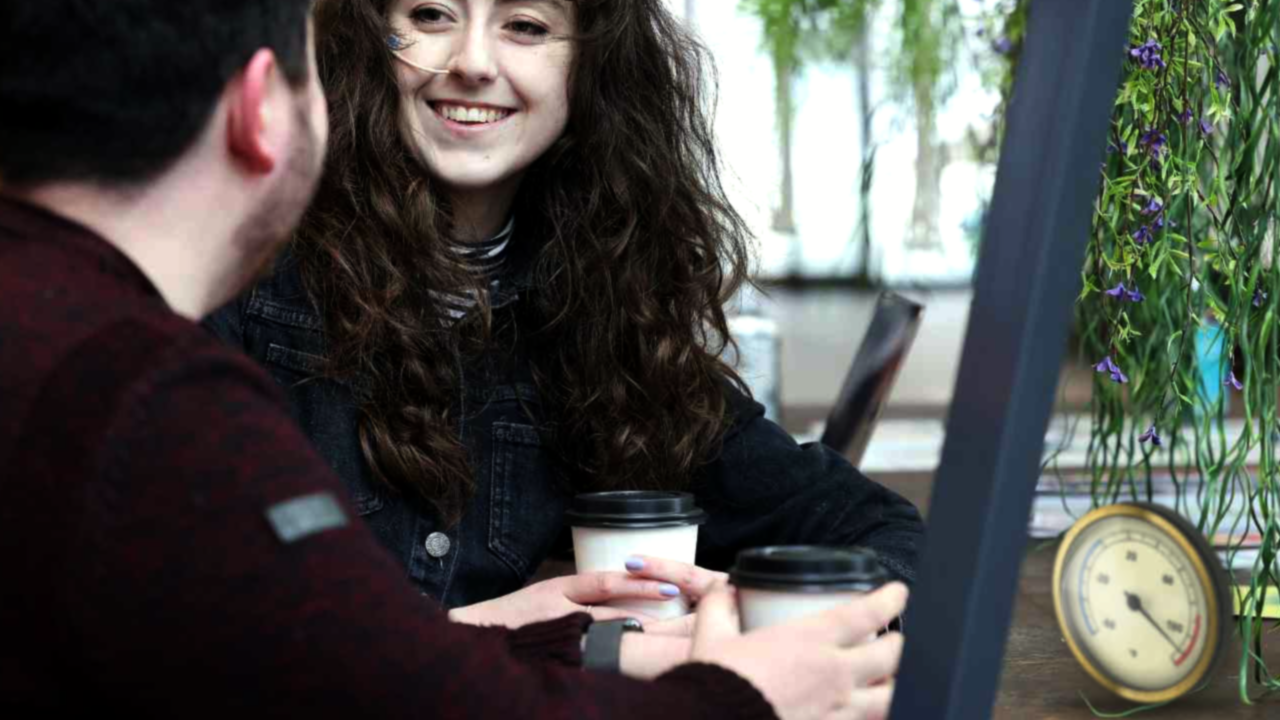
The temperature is 110 °F
